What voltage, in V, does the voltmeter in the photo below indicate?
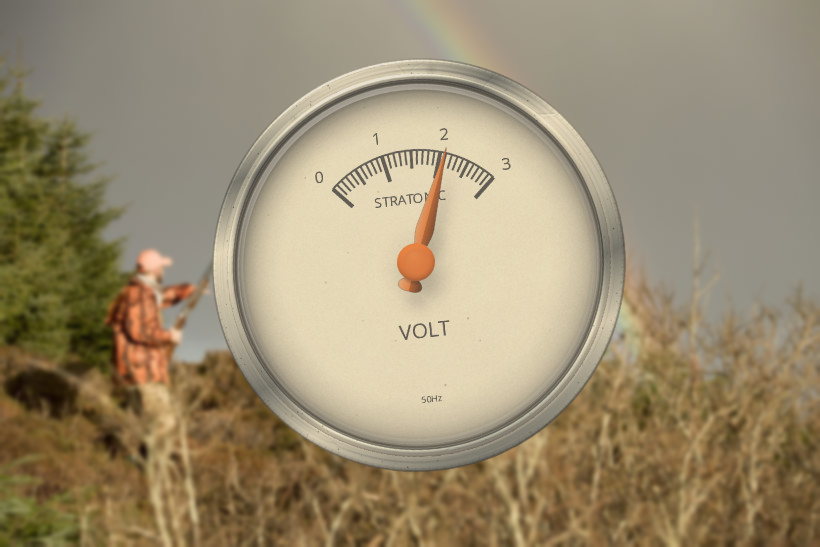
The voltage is 2.1 V
